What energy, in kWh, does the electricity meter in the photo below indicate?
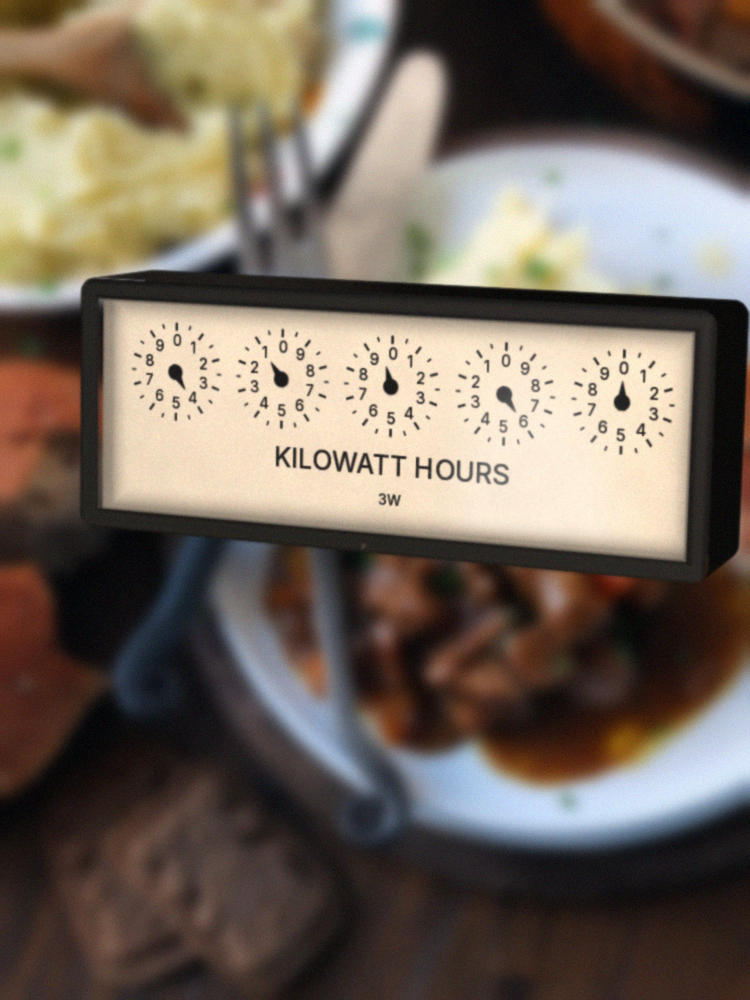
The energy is 40960 kWh
